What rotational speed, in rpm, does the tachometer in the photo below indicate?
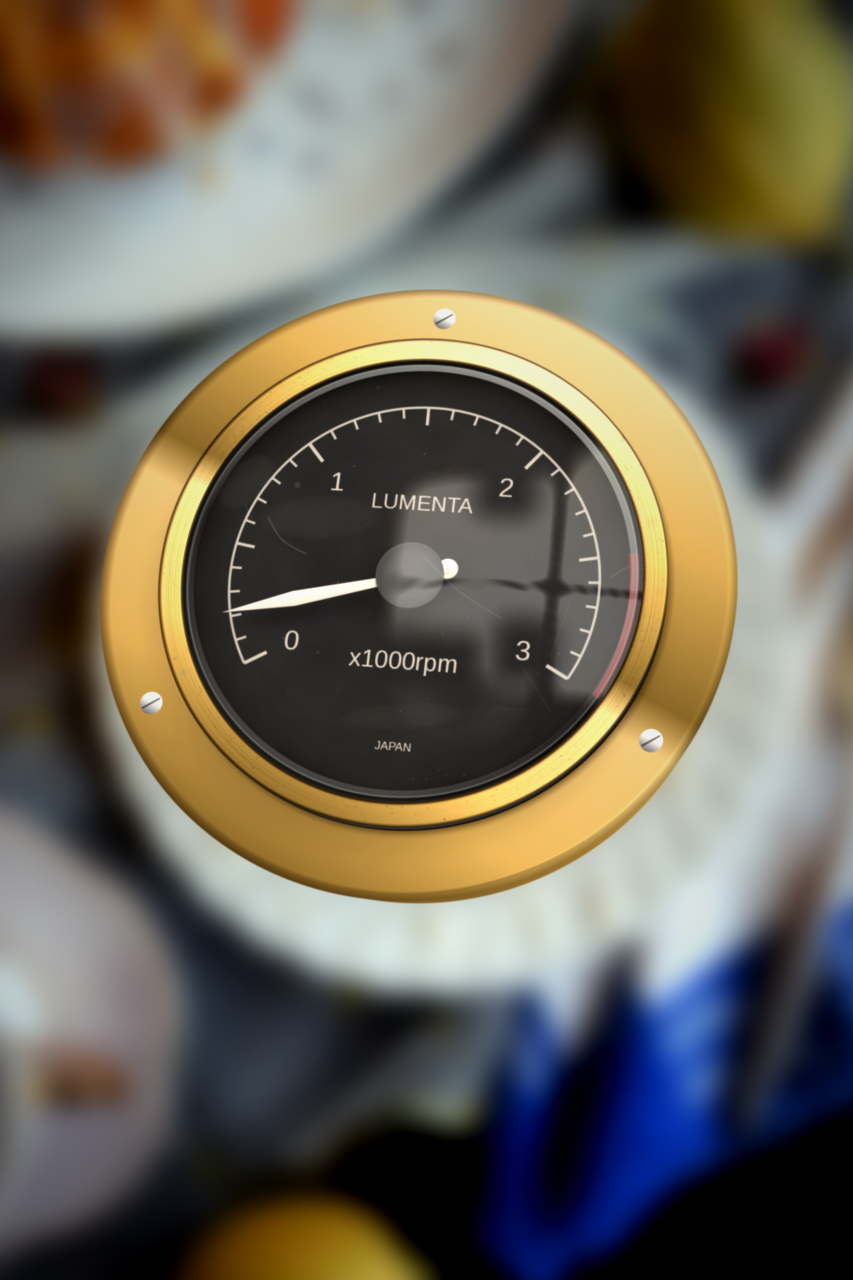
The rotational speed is 200 rpm
